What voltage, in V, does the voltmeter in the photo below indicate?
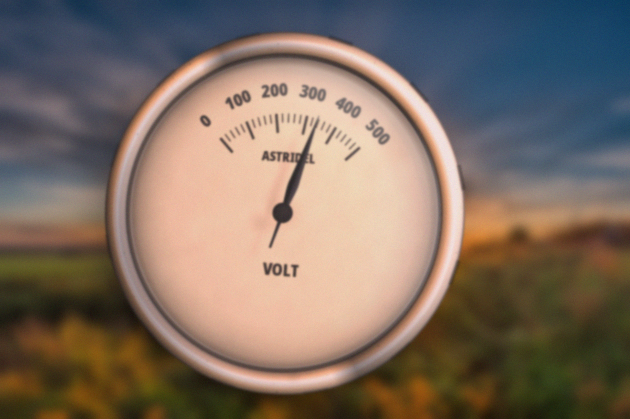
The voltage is 340 V
